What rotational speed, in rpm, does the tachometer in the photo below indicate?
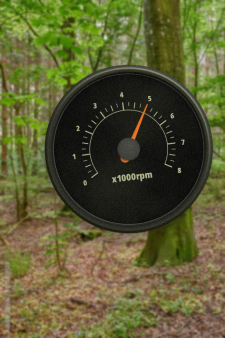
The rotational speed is 5000 rpm
